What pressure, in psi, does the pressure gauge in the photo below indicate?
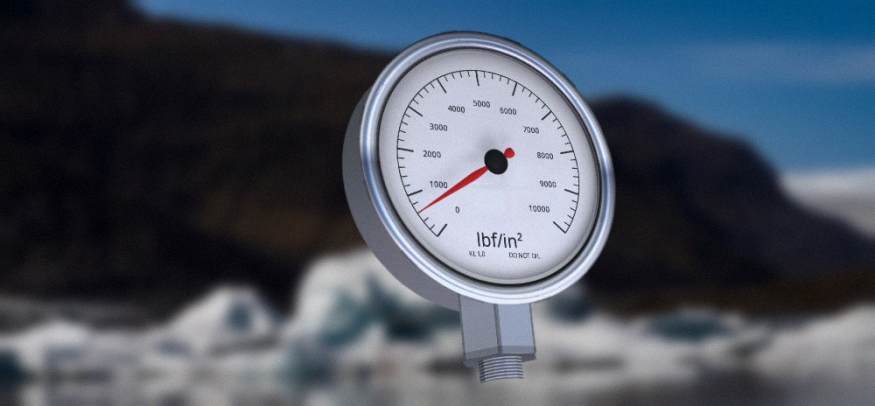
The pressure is 600 psi
